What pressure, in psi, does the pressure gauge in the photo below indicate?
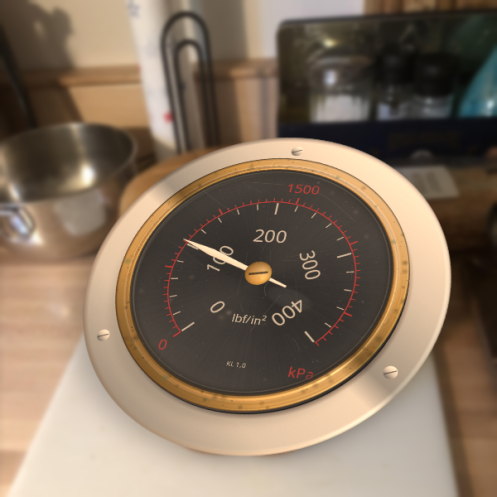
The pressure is 100 psi
